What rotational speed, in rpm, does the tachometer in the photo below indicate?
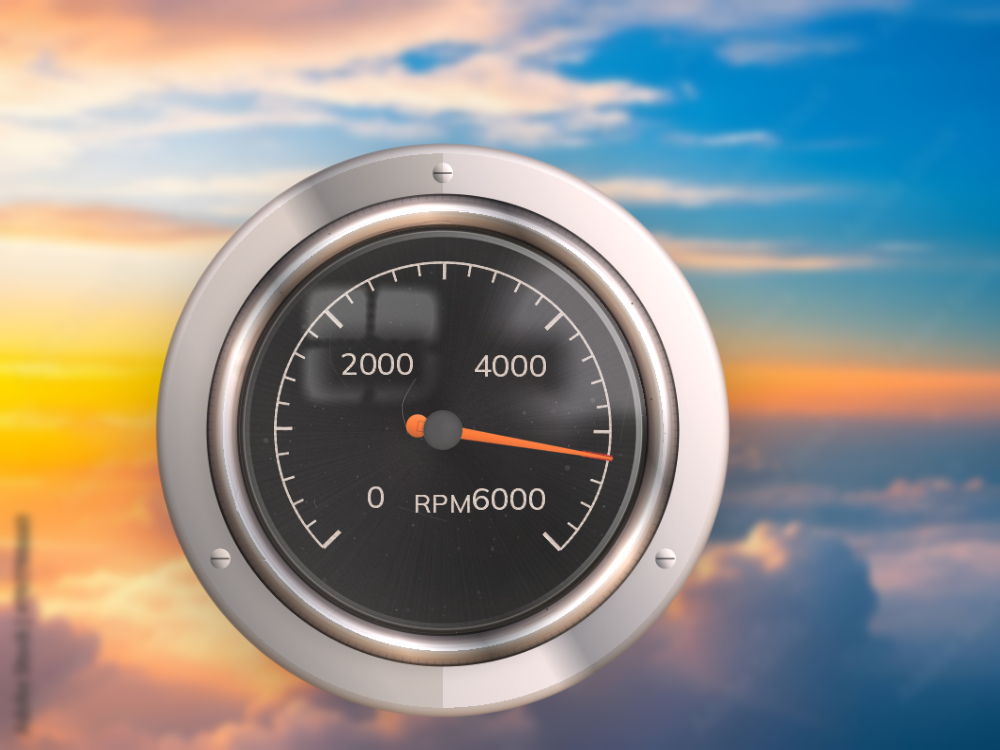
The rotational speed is 5200 rpm
